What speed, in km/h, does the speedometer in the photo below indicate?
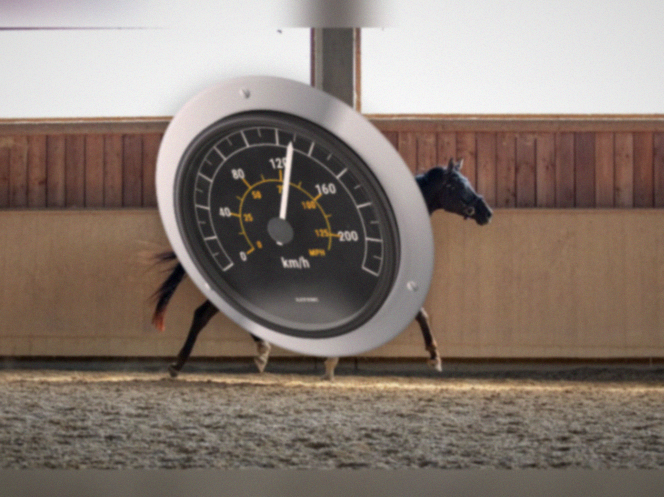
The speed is 130 km/h
